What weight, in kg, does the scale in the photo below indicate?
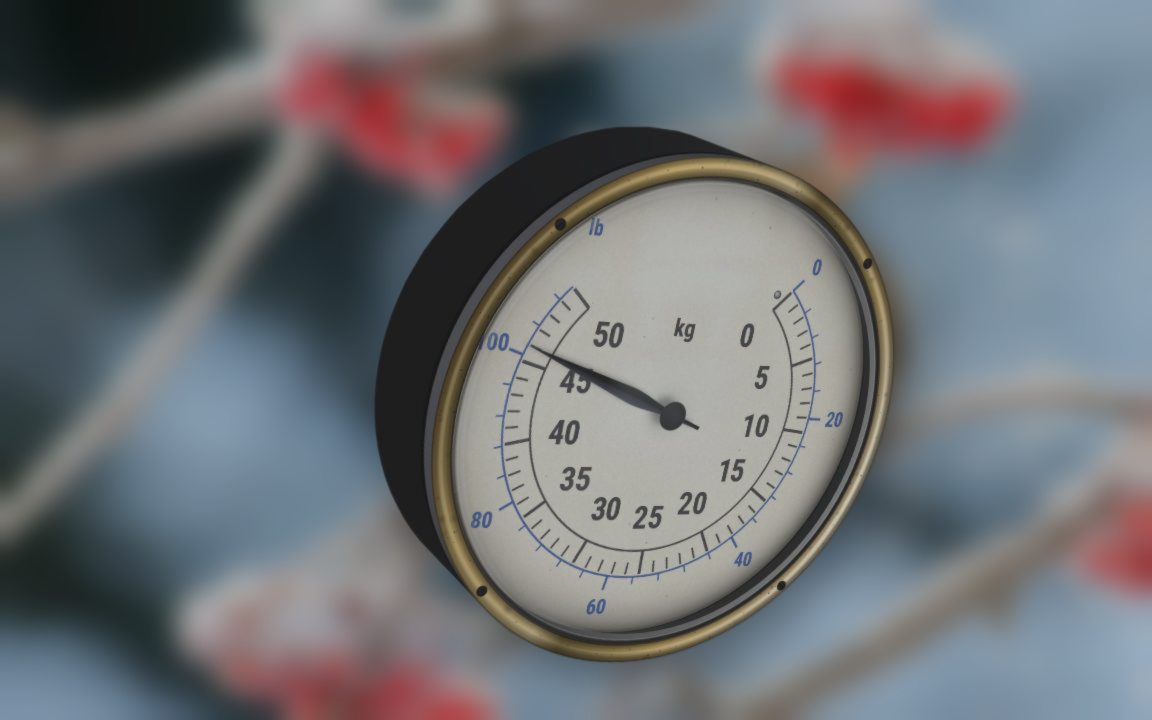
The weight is 46 kg
